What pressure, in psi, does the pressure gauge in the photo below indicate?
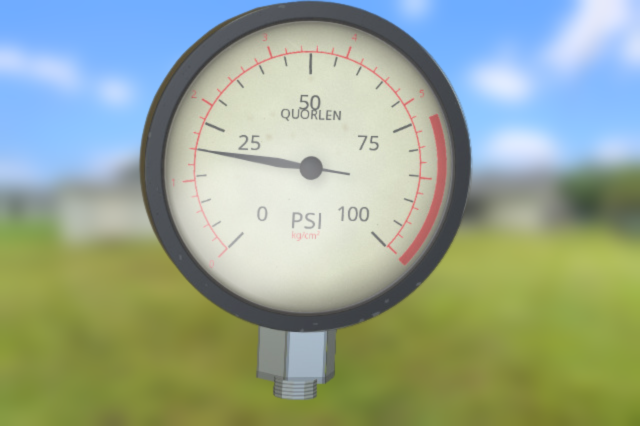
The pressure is 20 psi
